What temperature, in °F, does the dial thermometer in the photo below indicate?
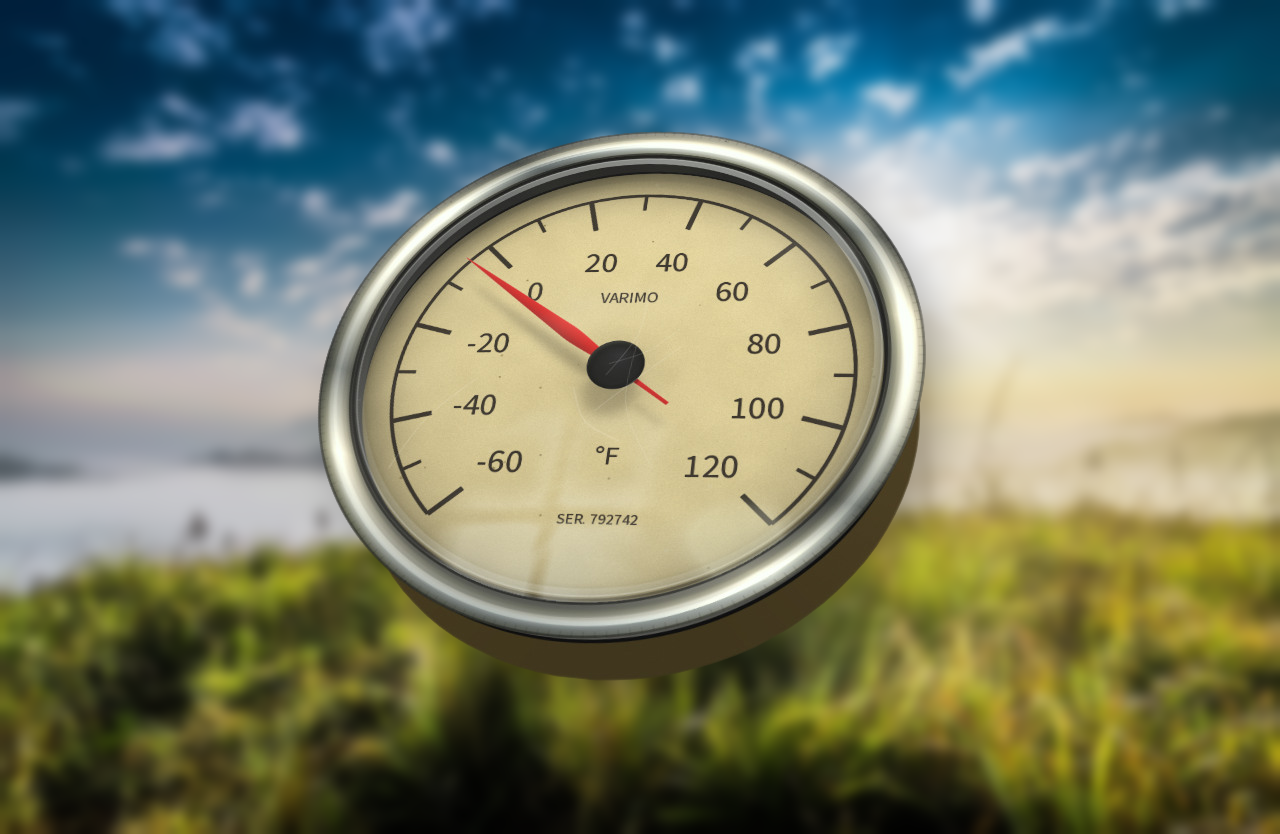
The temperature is -5 °F
